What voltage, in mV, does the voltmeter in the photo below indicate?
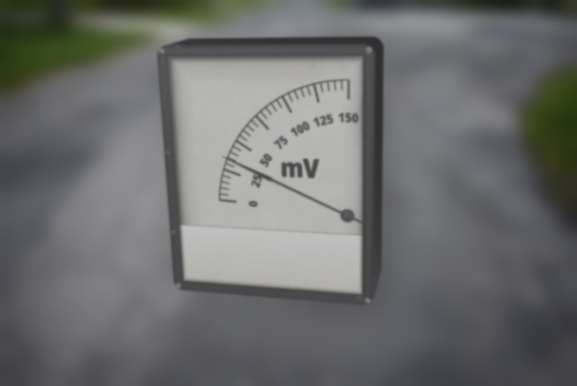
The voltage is 35 mV
